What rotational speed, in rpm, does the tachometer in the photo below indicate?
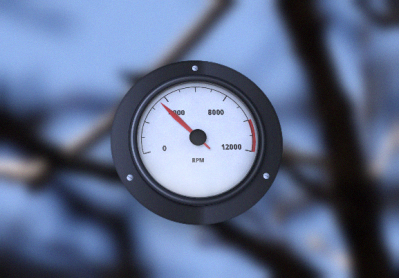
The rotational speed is 3500 rpm
